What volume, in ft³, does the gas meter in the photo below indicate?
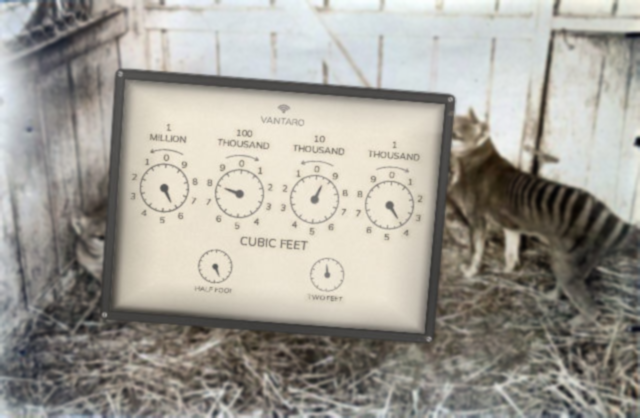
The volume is 579400 ft³
